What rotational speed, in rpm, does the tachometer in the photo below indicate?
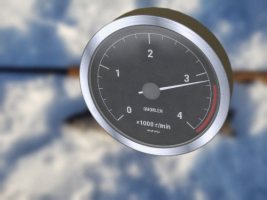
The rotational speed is 3100 rpm
